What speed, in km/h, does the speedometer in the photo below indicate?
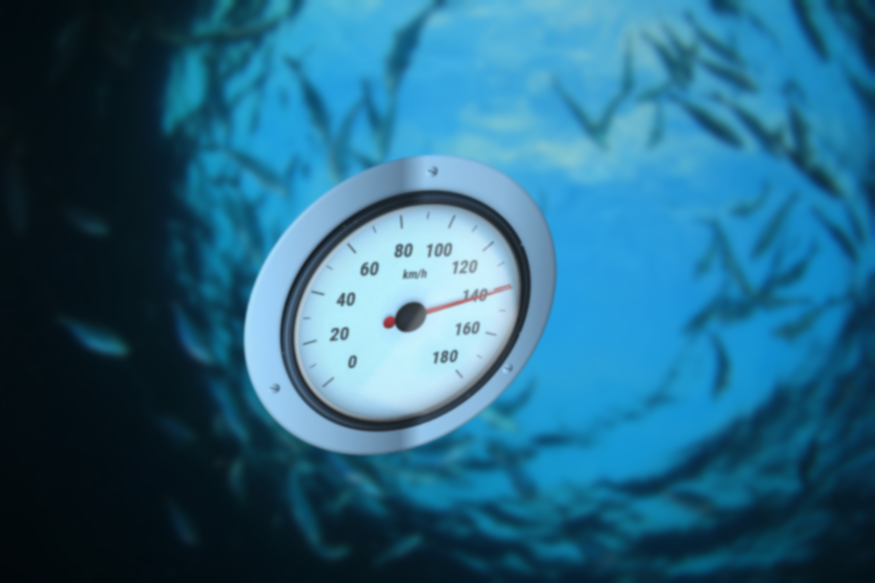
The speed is 140 km/h
